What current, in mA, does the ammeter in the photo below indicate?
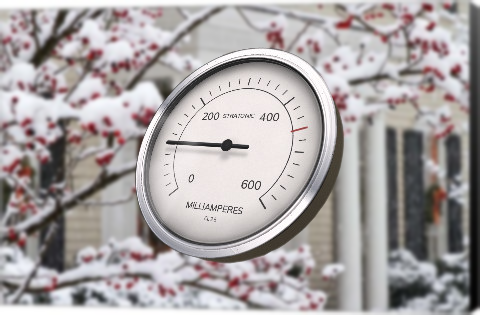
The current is 100 mA
